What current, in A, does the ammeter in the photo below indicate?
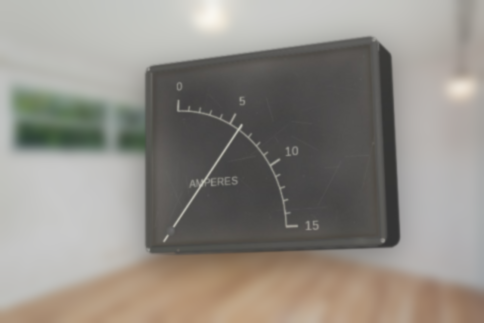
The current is 6 A
